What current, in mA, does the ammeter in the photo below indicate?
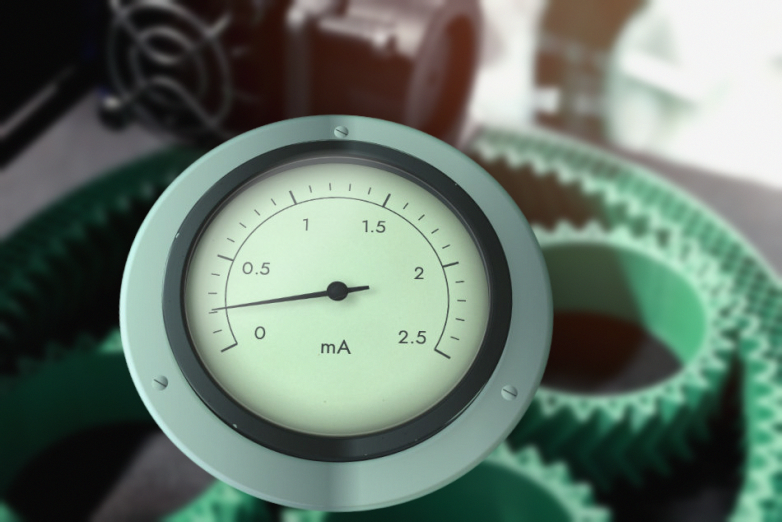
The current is 0.2 mA
